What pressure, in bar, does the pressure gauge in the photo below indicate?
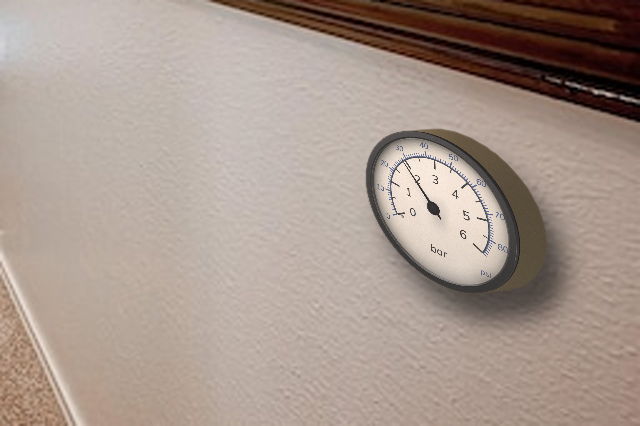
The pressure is 2 bar
